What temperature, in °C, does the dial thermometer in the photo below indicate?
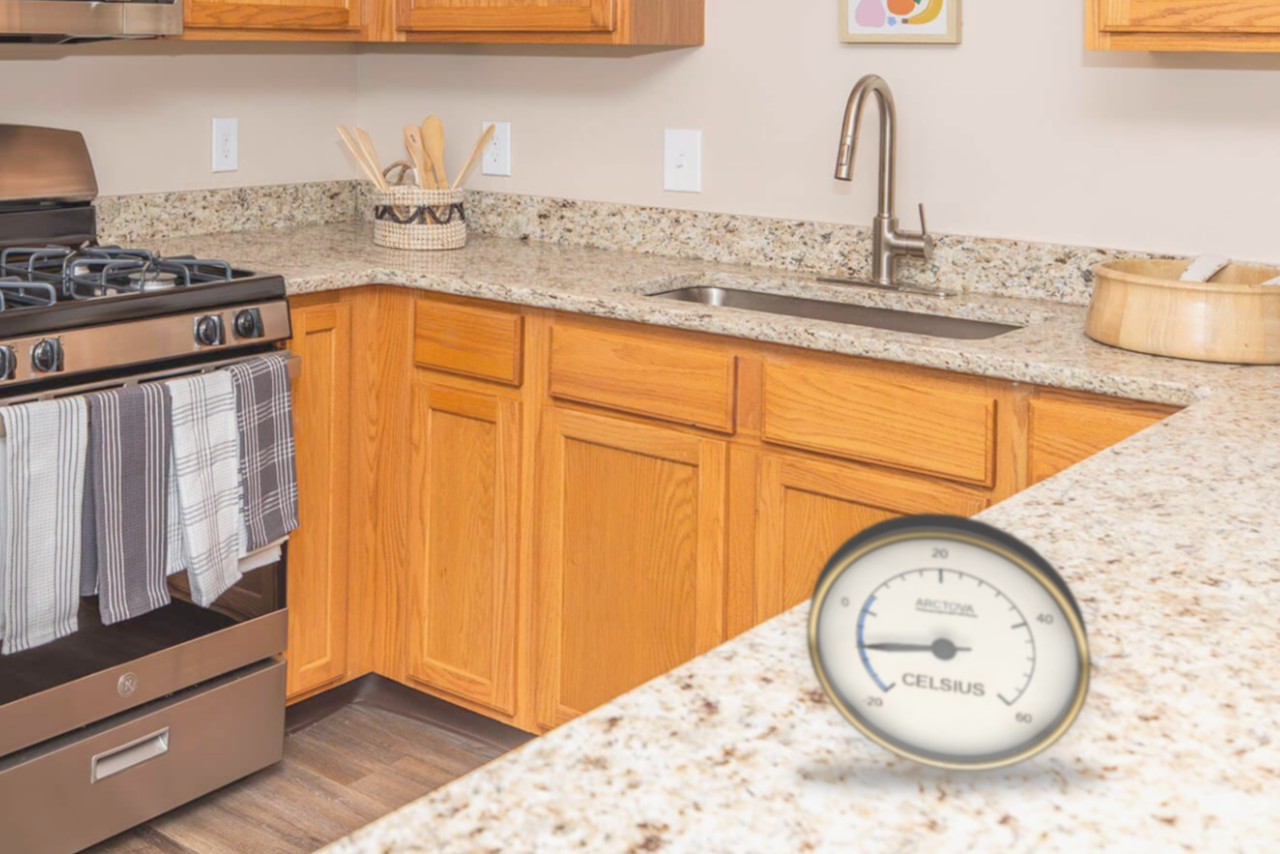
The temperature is -8 °C
